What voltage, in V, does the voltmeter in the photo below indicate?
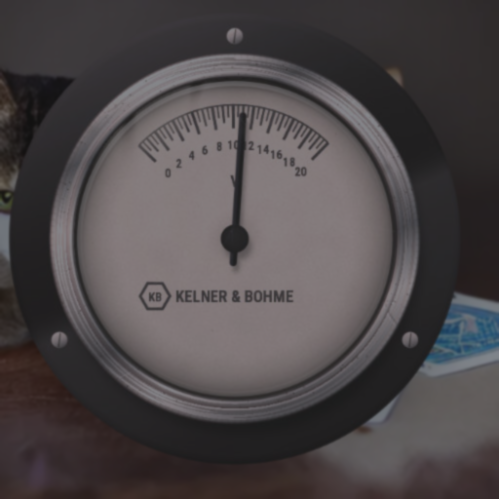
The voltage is 11 V
